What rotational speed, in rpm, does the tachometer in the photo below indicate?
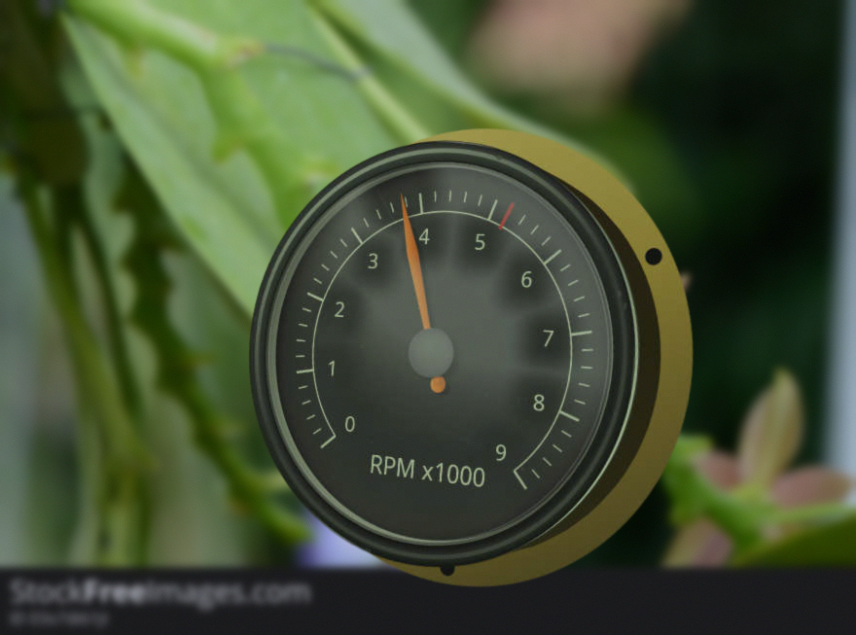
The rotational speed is 3800 rpm
